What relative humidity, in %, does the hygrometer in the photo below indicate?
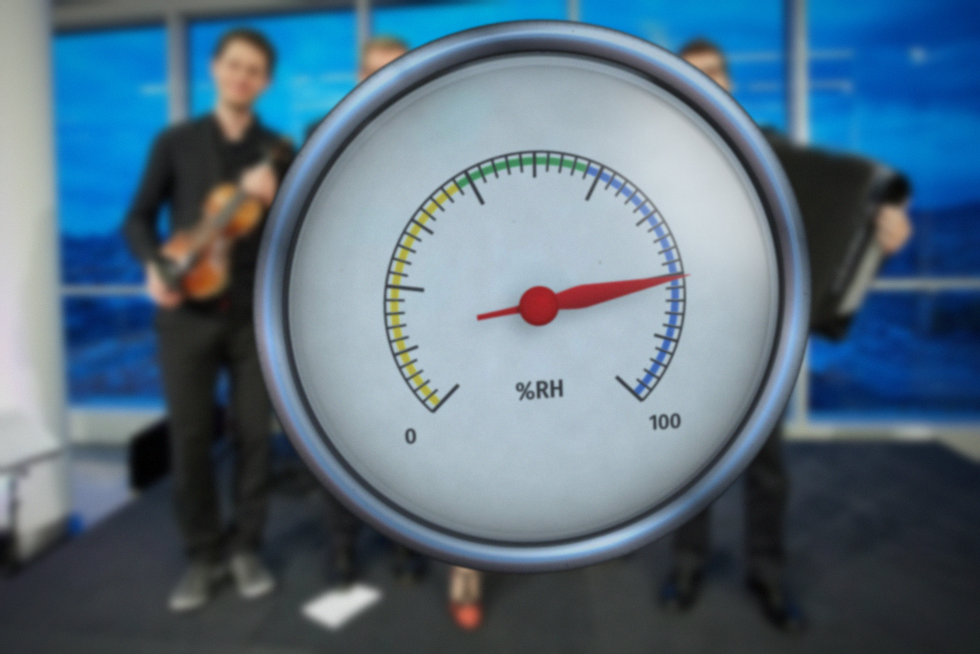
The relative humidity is 80 %
